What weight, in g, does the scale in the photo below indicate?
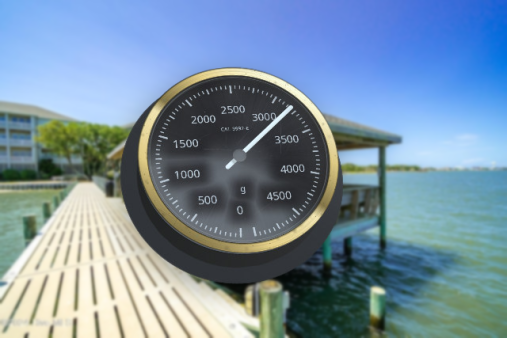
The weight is 3200 g
